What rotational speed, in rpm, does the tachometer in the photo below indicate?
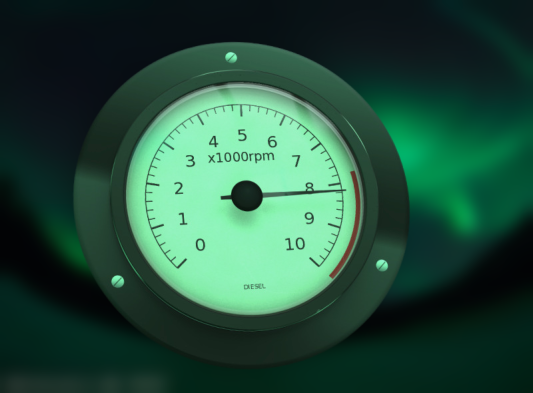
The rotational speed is 8200 rpm
